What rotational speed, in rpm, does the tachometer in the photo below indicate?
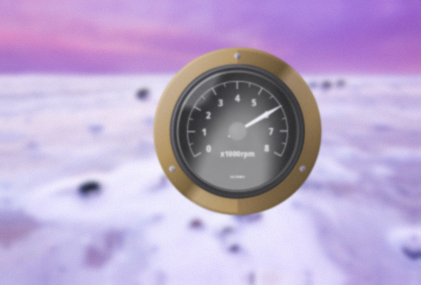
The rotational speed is 6000 rpm
